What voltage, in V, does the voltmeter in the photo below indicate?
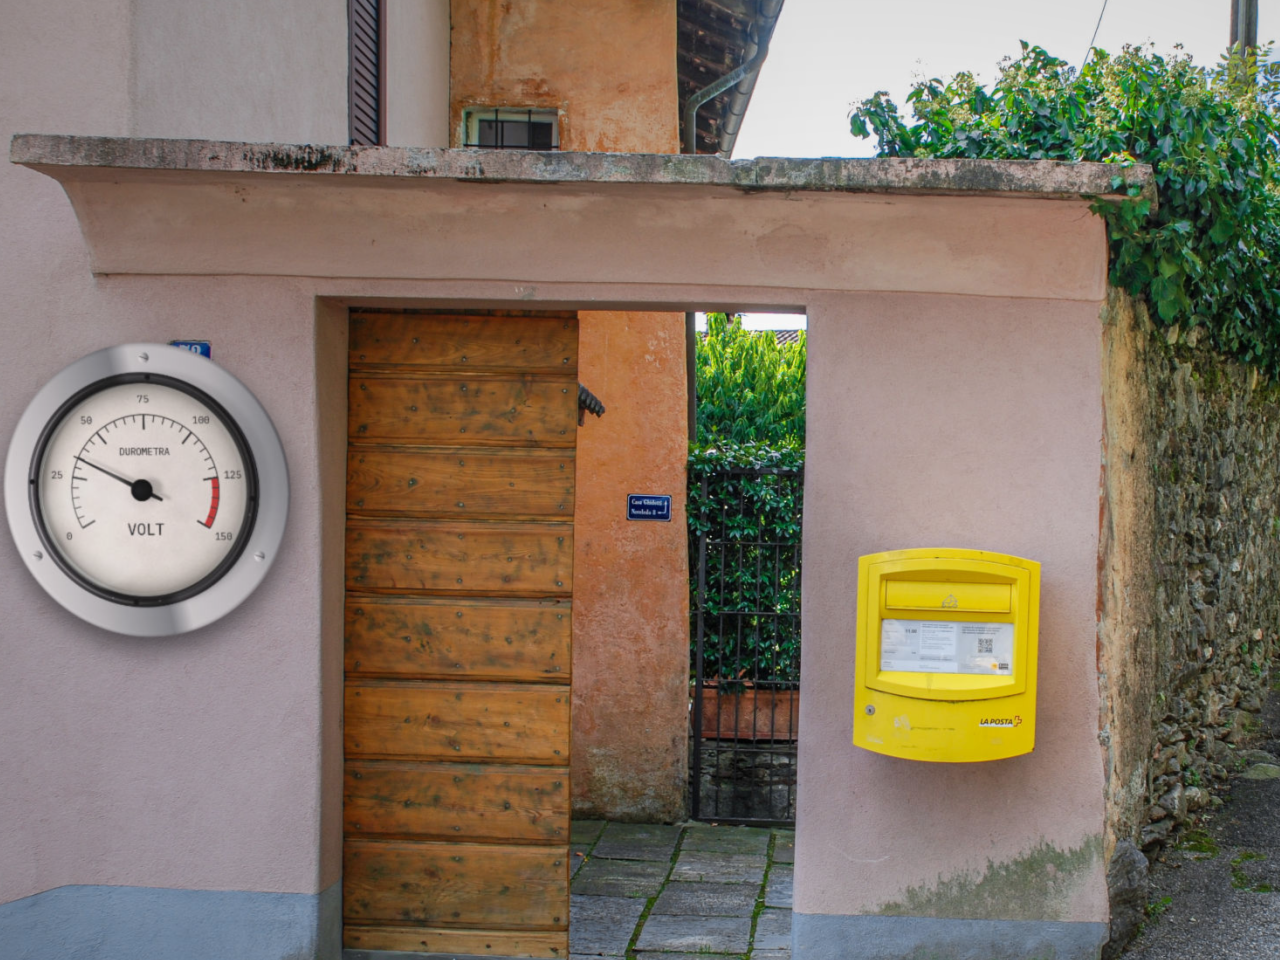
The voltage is 35 V
